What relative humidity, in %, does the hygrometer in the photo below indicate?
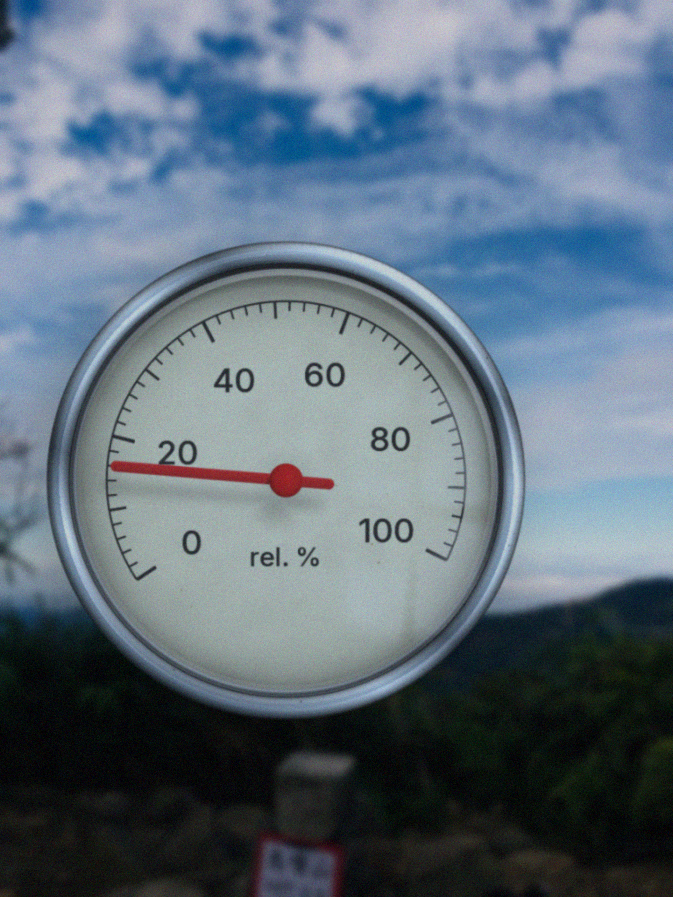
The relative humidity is 16 %
